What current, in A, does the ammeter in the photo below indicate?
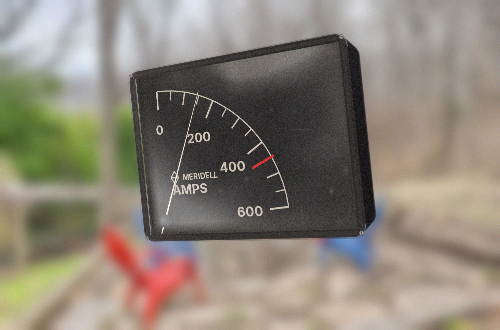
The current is 150 A
